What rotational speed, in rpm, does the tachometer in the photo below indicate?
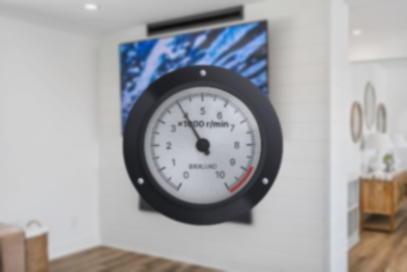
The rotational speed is 4000 rpm
